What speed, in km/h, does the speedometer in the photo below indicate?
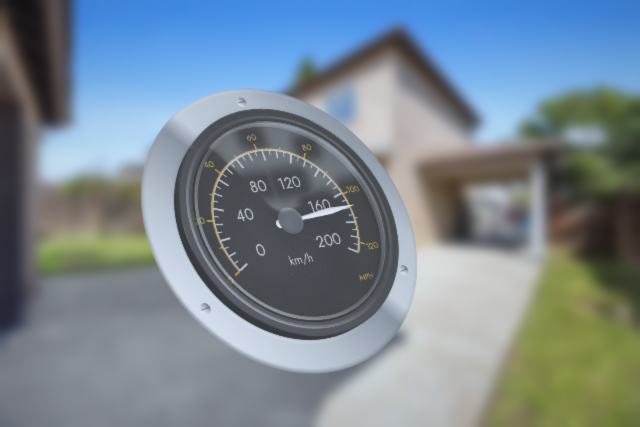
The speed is 170 km/h
